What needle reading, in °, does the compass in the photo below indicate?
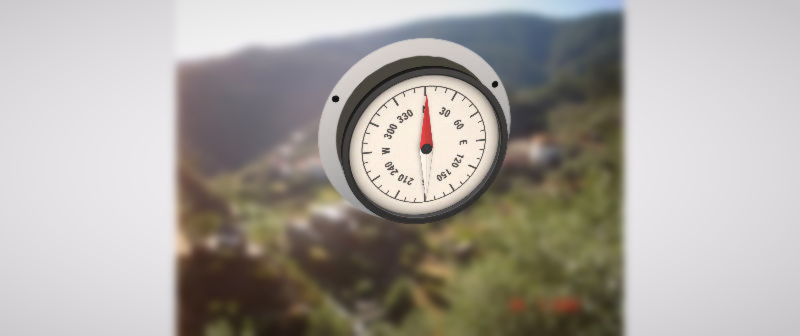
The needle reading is 0 °
